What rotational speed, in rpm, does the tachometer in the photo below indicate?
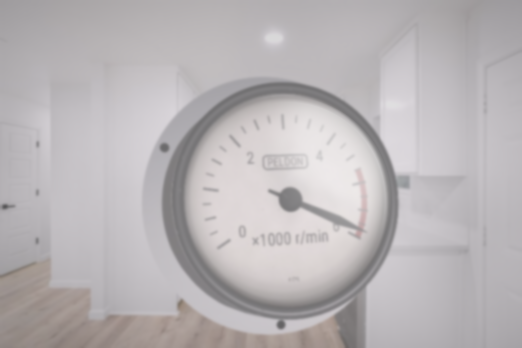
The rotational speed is 5875 rpm
